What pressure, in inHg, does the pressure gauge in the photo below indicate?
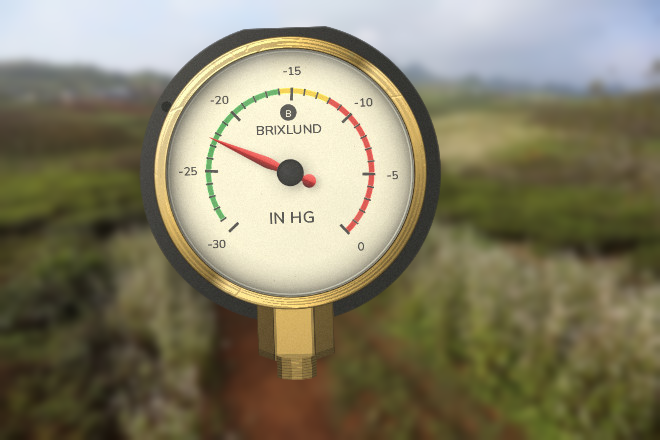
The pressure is -22.5 inHg
